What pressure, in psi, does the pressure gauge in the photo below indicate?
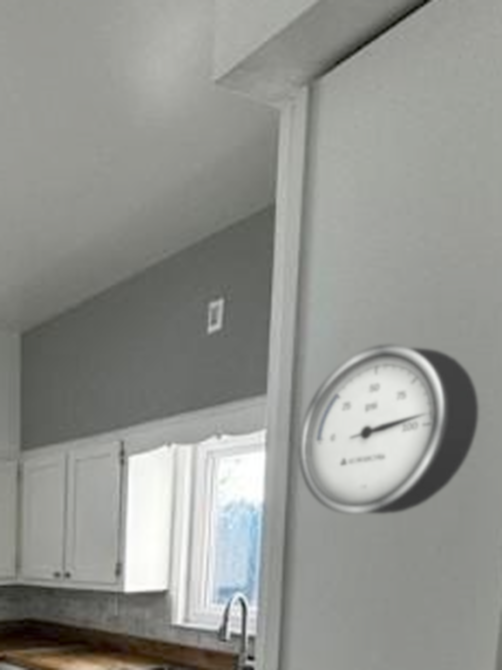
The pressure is 95 psi
